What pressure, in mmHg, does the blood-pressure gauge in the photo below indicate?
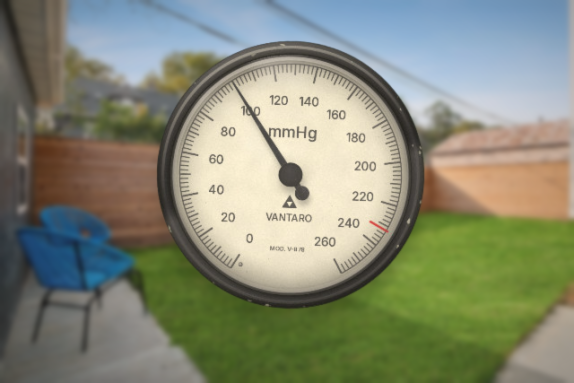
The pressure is 100 mmHg
